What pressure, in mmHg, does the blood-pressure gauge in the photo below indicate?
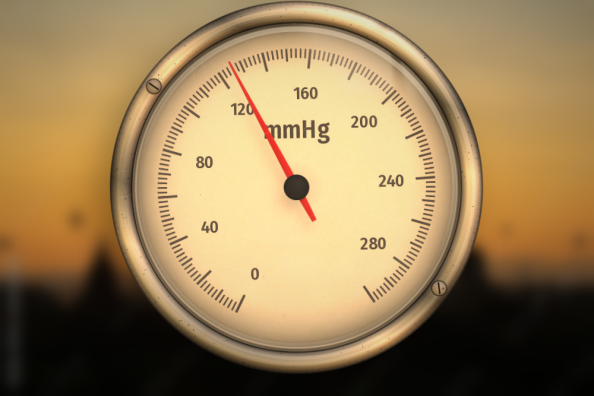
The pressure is 126 mmHg
